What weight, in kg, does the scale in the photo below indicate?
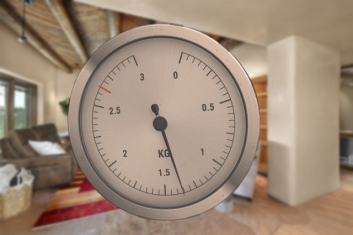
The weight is 1.35 kg
